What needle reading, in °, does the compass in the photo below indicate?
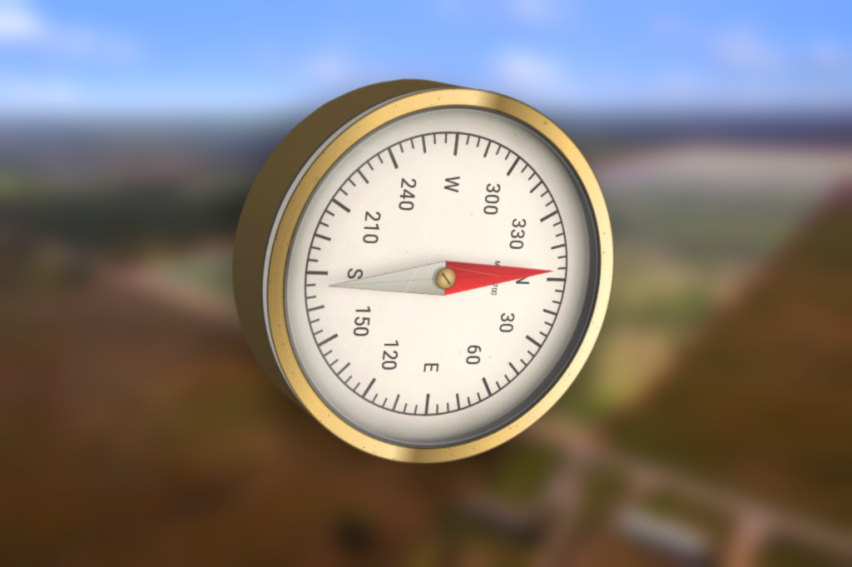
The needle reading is 355 °
